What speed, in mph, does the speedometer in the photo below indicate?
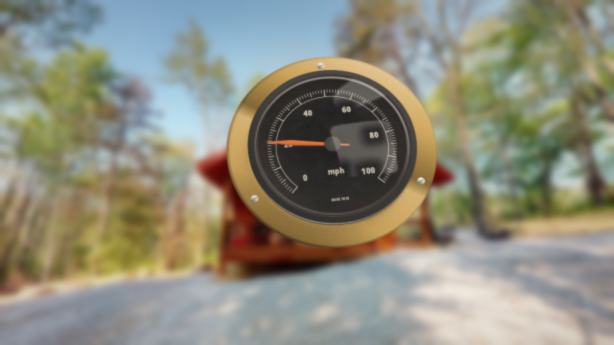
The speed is 20 mph
